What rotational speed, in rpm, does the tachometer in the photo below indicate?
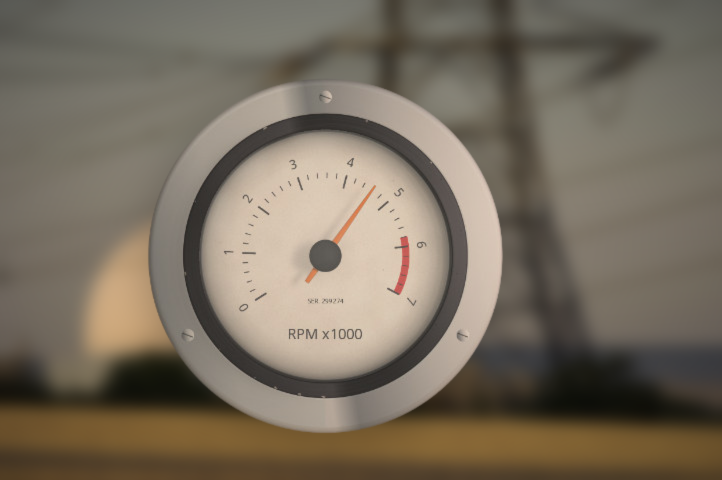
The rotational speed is 4600 rpm
